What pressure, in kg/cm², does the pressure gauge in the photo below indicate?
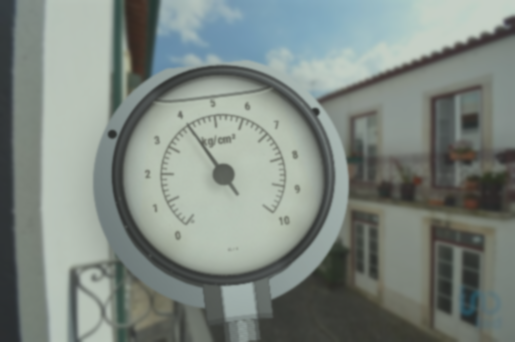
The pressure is 4 kg/cm²
